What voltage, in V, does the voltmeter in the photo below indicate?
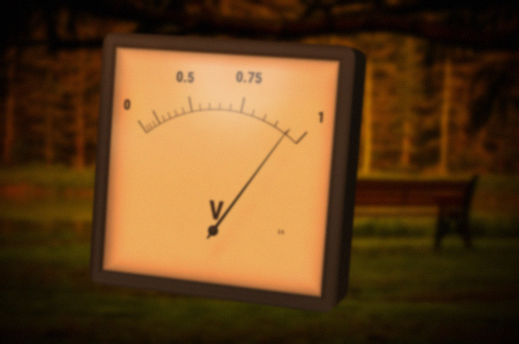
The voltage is 0.95 V
